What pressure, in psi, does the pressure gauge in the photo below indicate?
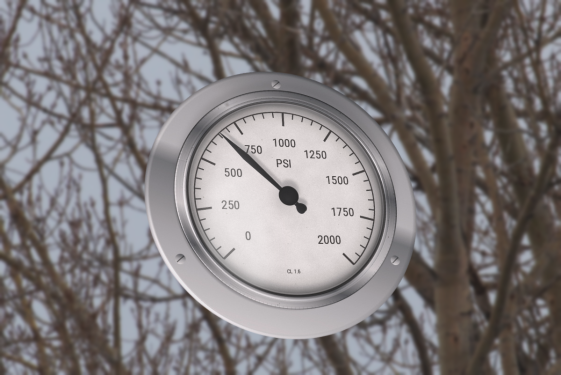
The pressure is 650 psi
